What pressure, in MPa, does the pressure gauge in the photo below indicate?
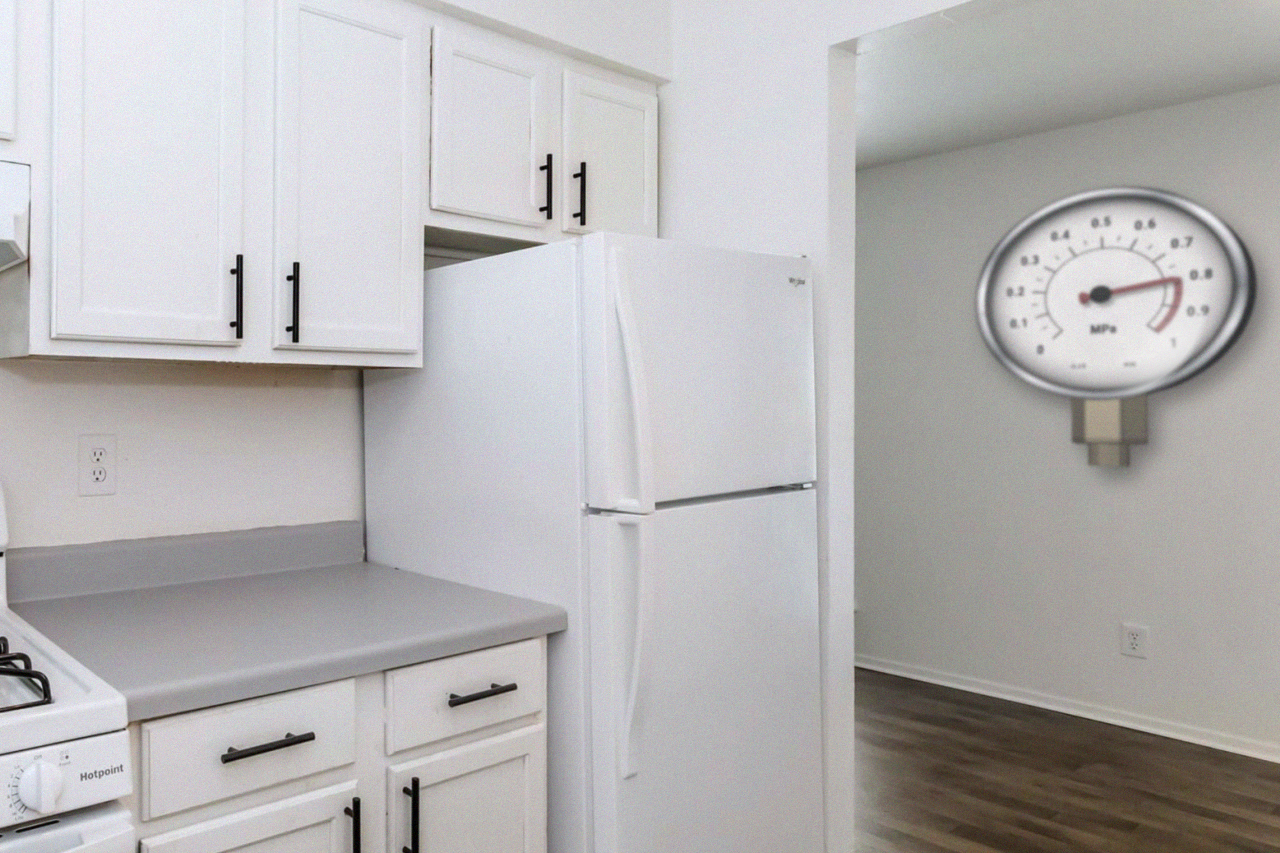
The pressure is 0.8 MPa
